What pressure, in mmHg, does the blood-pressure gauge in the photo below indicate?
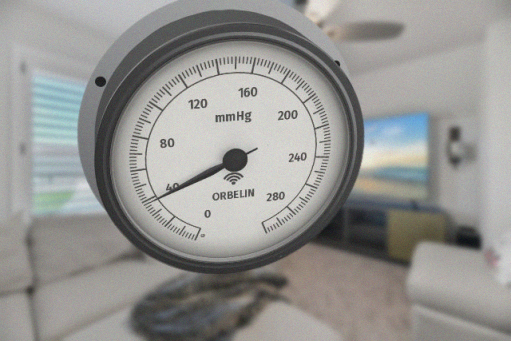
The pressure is 40 mmHg
